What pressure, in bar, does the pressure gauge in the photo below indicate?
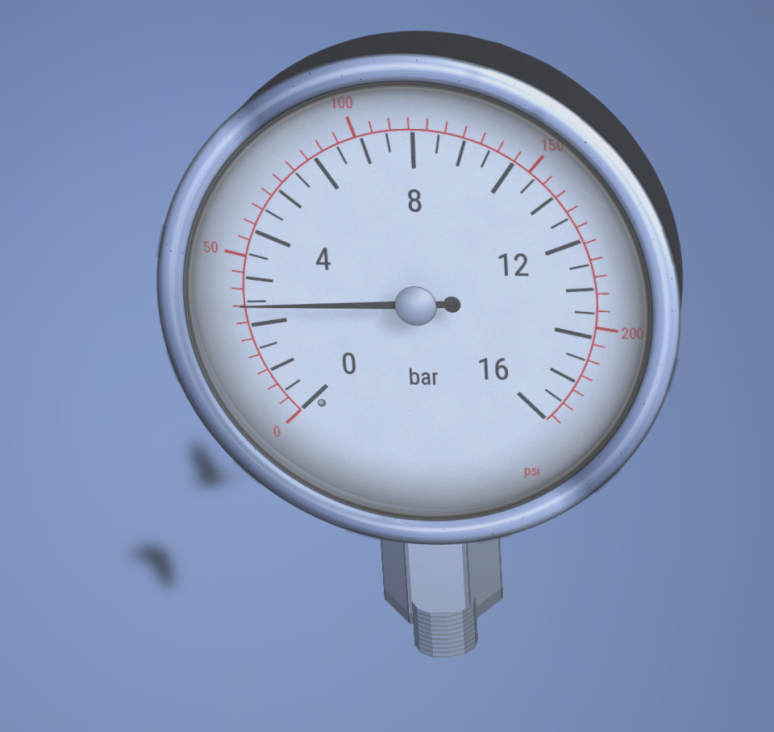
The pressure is 2.5 bar
